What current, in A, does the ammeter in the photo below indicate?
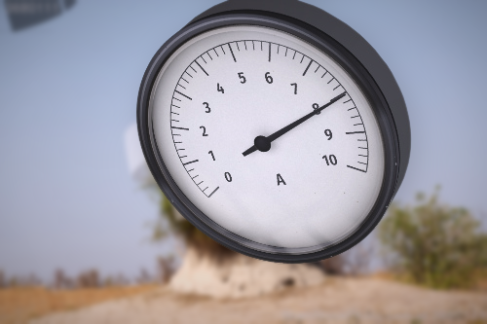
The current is 8 A
